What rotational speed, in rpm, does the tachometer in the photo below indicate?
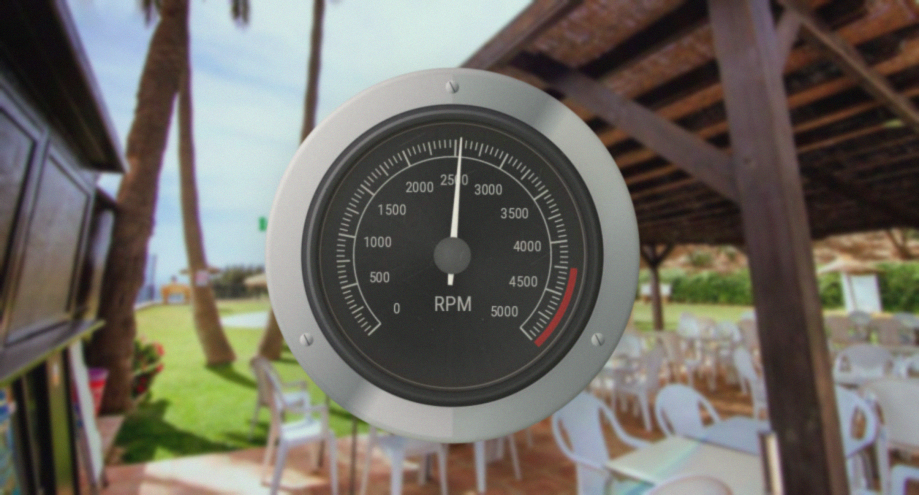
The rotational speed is 2550 rpm
